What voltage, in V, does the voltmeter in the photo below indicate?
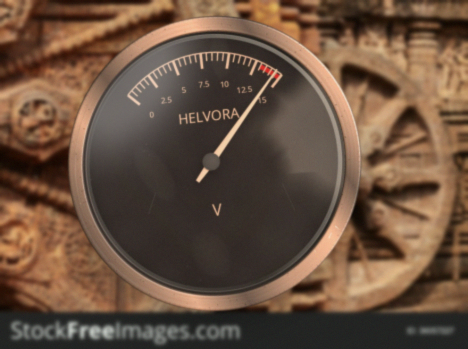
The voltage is 14.5 V
